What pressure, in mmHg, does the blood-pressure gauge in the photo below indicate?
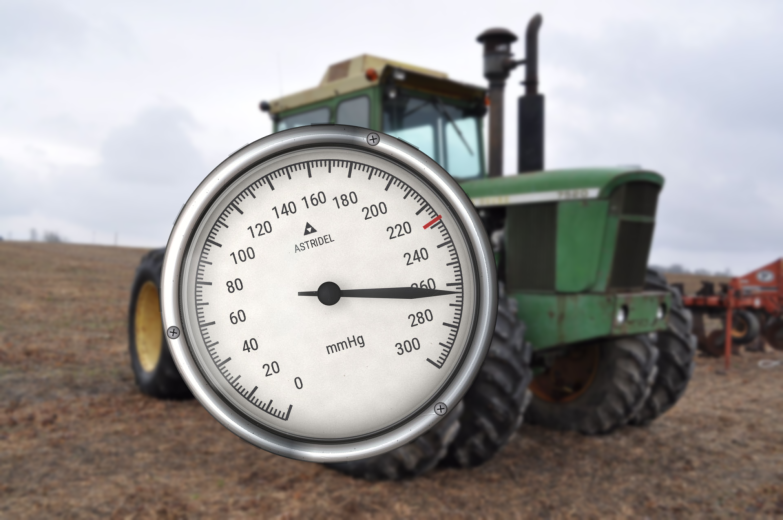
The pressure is 264 mmHg
